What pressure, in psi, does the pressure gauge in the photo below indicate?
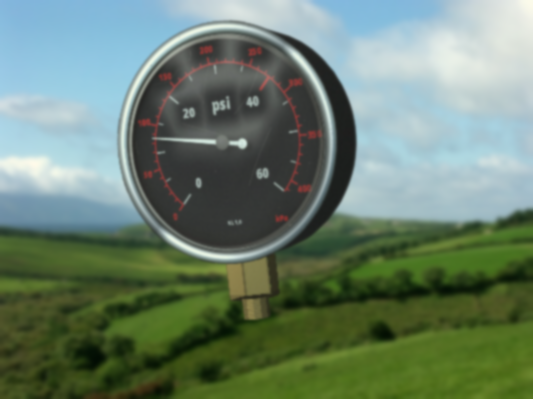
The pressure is 12.5 psi
